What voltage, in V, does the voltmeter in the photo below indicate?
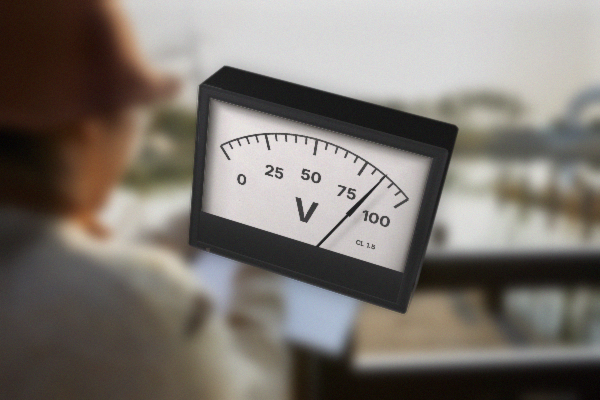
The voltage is 85 V
